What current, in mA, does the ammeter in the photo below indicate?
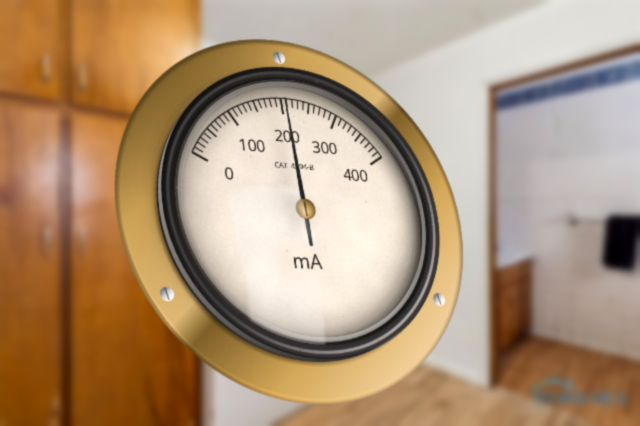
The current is 200 mA
